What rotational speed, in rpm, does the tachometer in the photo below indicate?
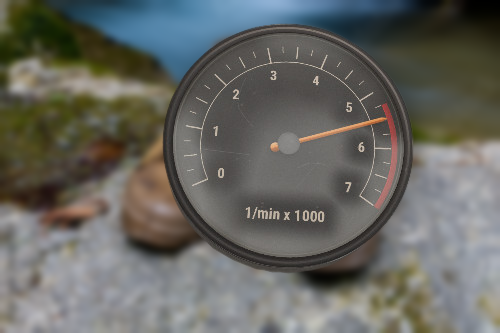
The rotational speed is 5500 rpm
